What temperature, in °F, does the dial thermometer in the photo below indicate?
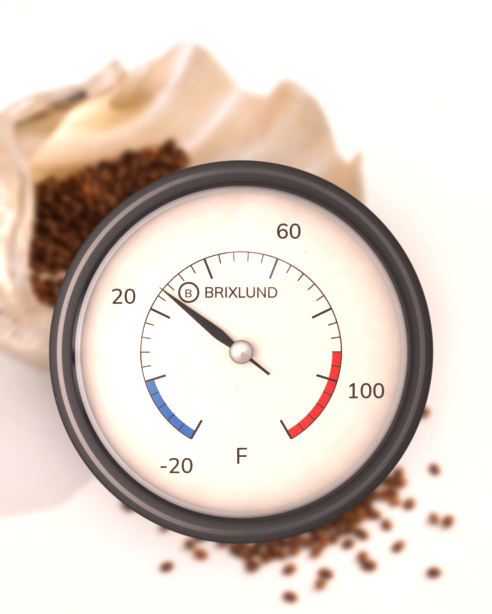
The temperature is 26 °F
